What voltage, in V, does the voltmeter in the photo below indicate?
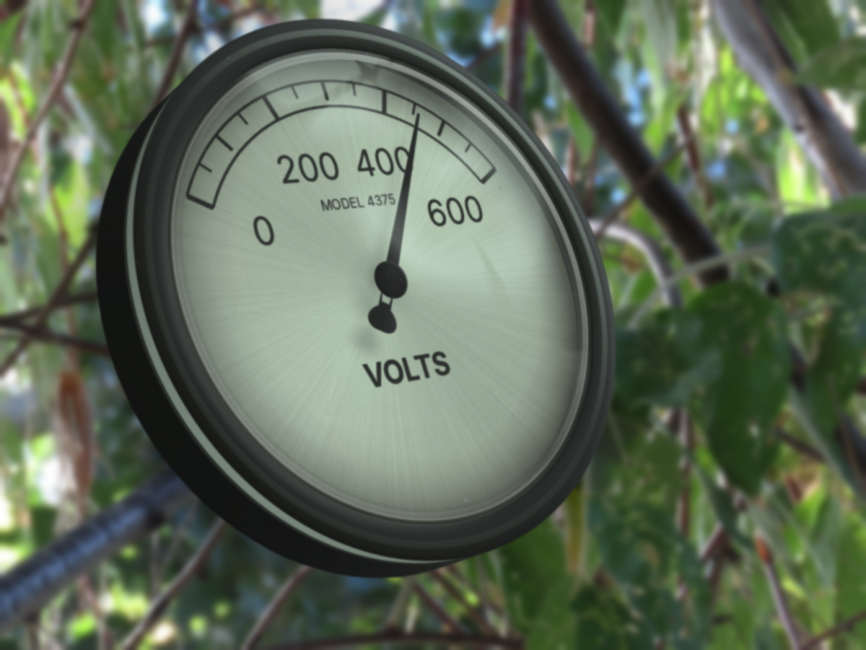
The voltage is 450 V
